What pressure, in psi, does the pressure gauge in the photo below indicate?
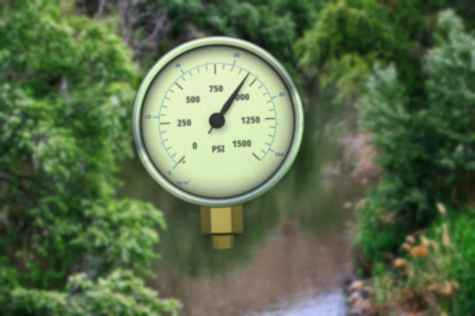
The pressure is 950 psi
